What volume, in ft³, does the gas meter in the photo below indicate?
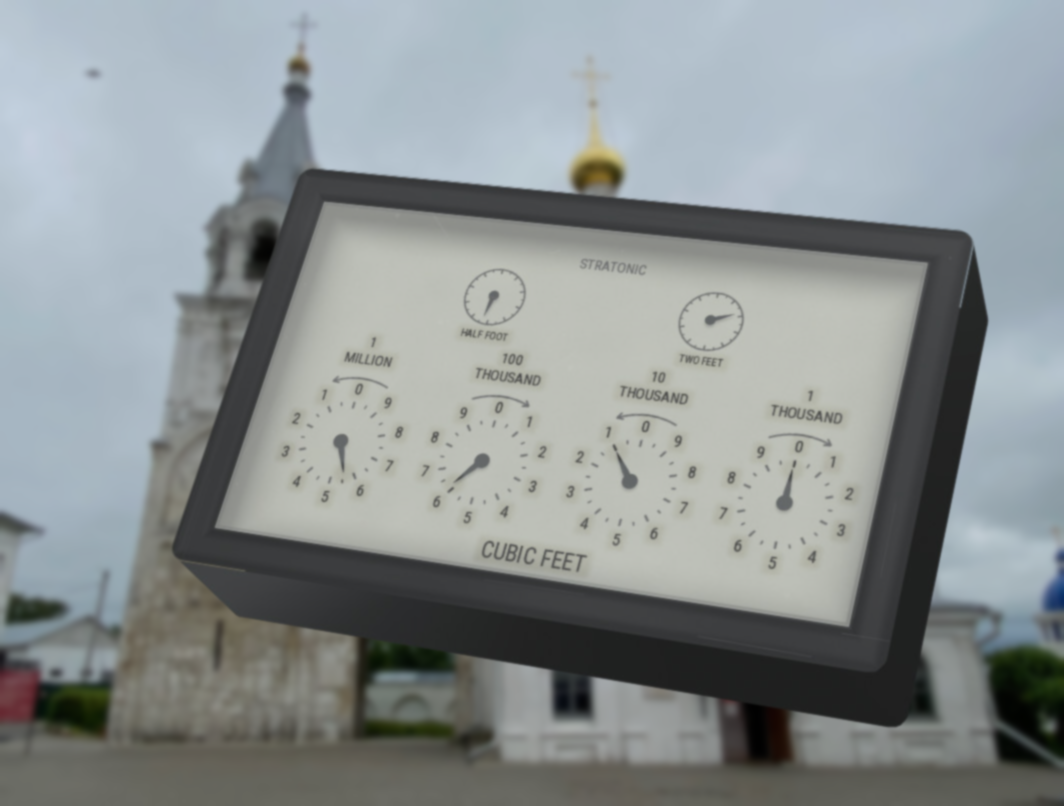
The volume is 561000 ft³
